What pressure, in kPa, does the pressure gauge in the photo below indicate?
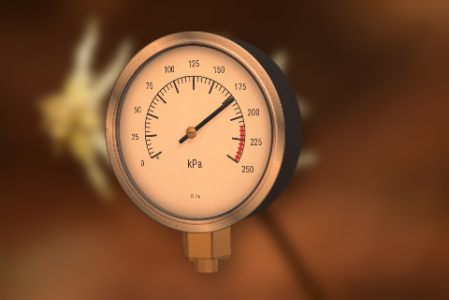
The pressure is 180 kPa
